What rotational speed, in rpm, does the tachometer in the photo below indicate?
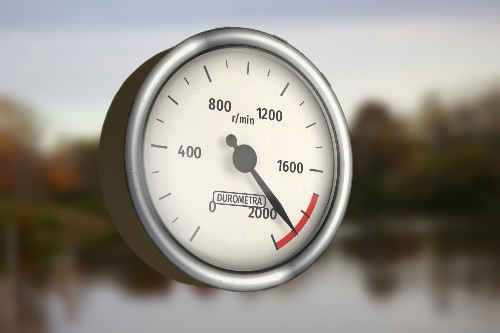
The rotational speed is 1900 rpm
